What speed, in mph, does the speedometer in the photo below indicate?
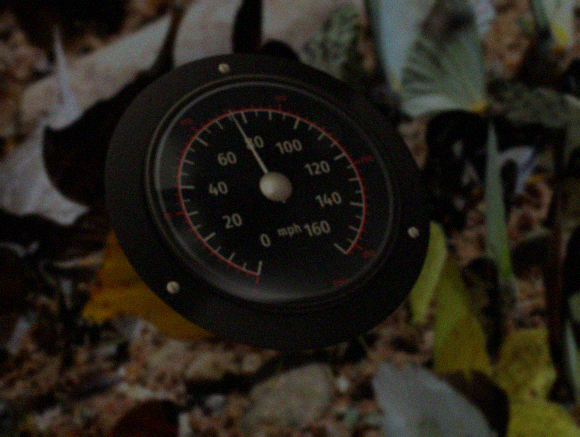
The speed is 75 mph
